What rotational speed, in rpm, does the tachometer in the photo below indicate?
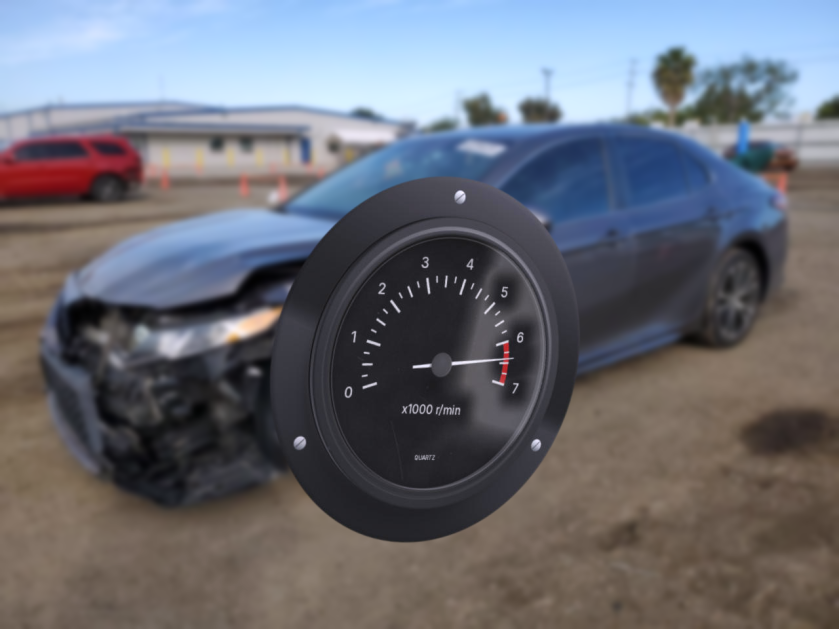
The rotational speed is 6375 rpm
